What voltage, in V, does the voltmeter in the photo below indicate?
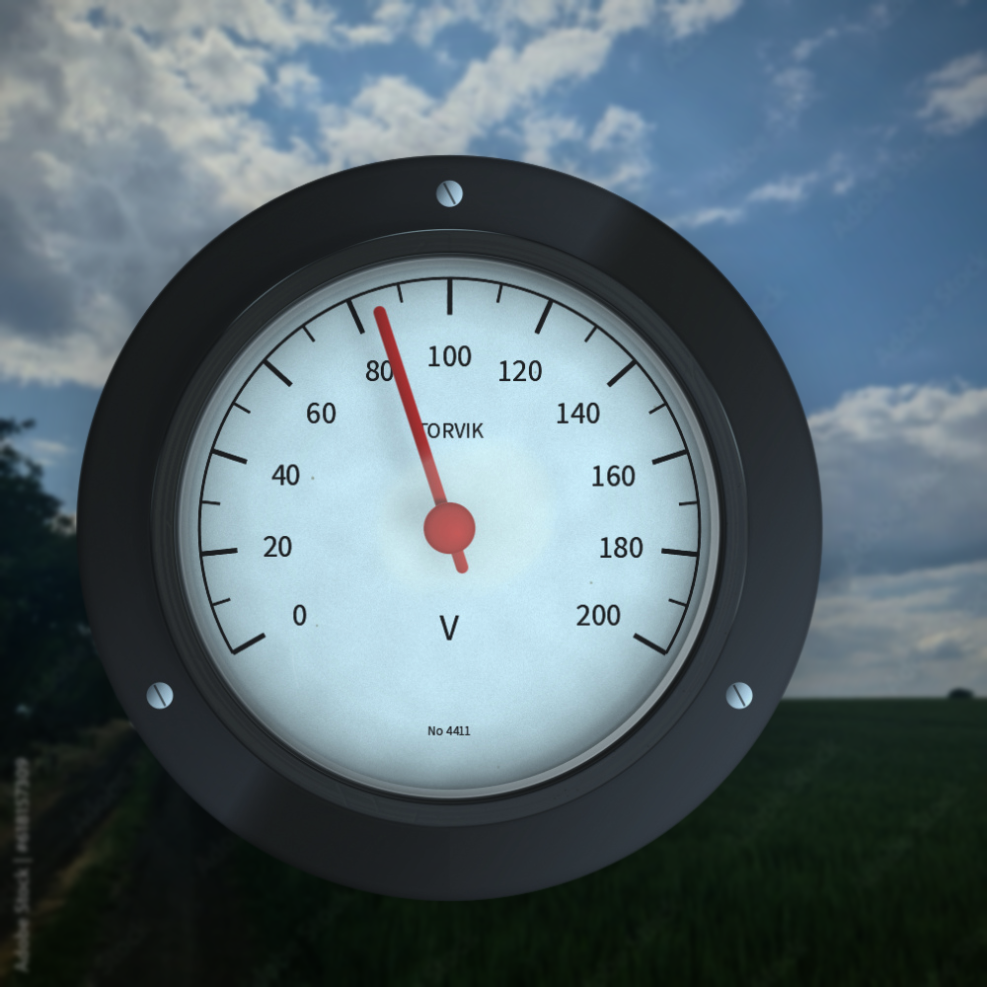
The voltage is 85 V
